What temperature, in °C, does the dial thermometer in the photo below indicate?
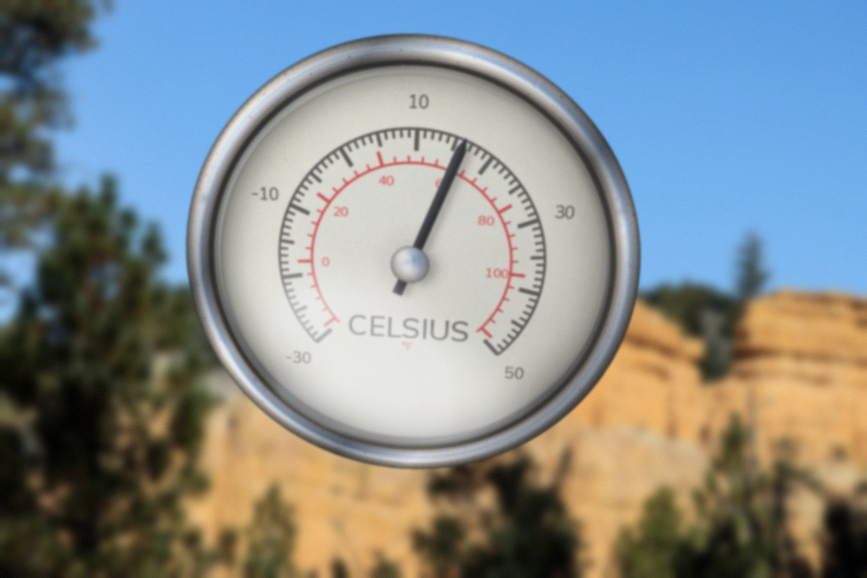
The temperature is 16 °C
